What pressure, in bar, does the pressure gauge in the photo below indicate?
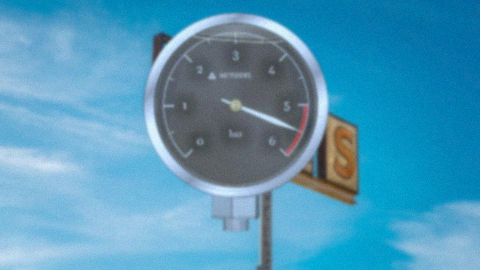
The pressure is 5.5 bar
